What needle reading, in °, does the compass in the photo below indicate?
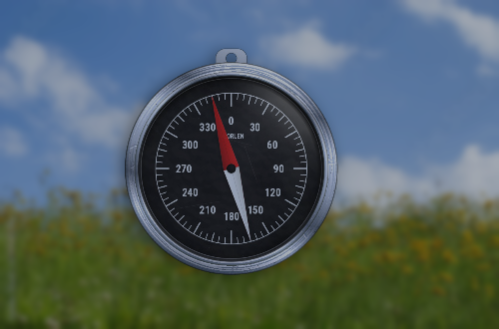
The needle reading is 345 °
